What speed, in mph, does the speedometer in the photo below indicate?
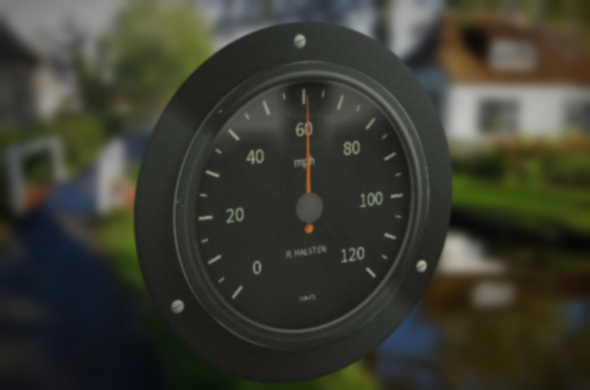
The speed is 60 mph
